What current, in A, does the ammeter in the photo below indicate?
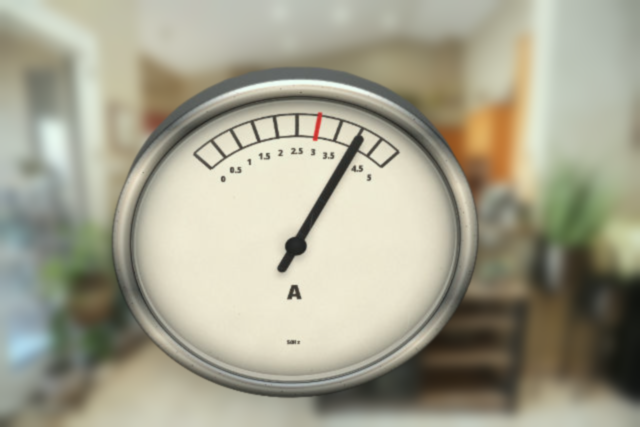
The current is 4 A
